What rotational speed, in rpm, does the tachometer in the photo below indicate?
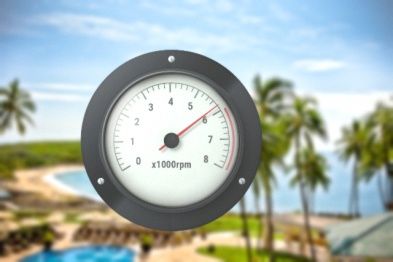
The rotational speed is 5800 rpm
